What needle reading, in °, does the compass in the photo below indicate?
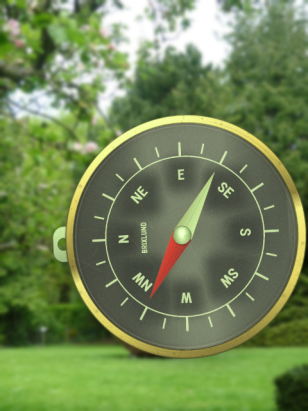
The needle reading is 300 °
